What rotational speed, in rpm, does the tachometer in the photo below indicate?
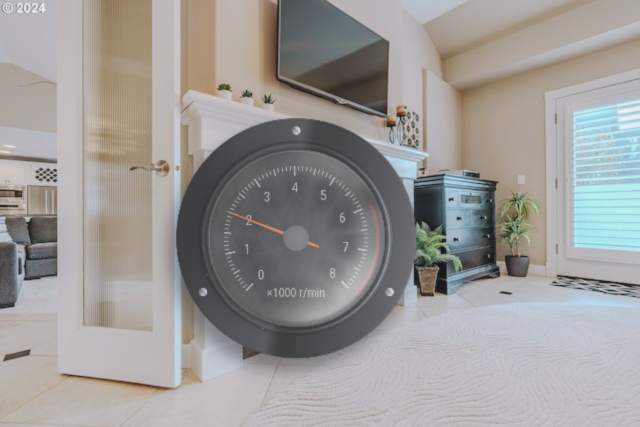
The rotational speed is 2000 rpm
